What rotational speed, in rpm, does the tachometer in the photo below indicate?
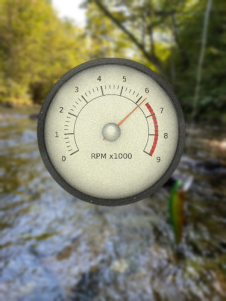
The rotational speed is 6200 rpm
